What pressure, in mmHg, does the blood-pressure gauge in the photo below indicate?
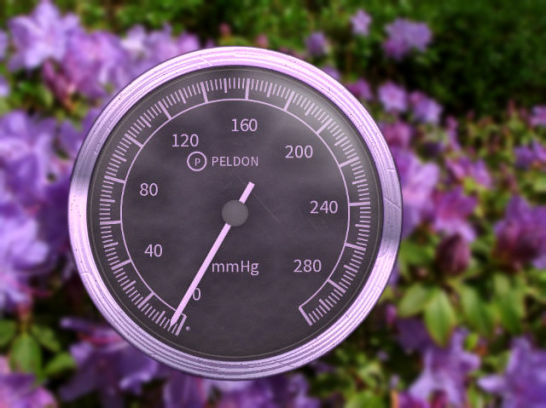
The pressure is 4 mmHg
